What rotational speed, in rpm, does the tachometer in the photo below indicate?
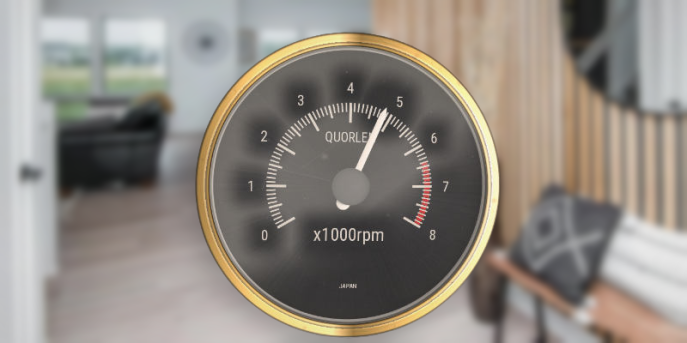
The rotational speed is 4800 rpm
